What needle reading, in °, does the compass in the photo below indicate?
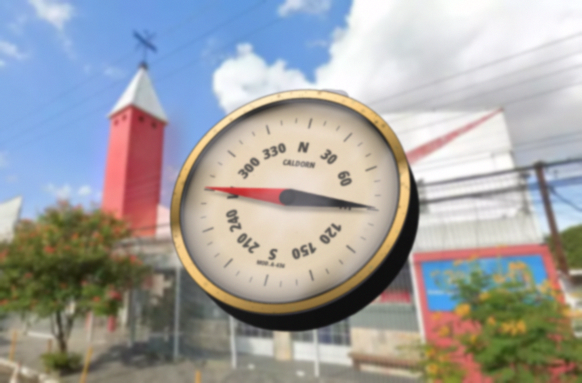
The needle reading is 270 °
